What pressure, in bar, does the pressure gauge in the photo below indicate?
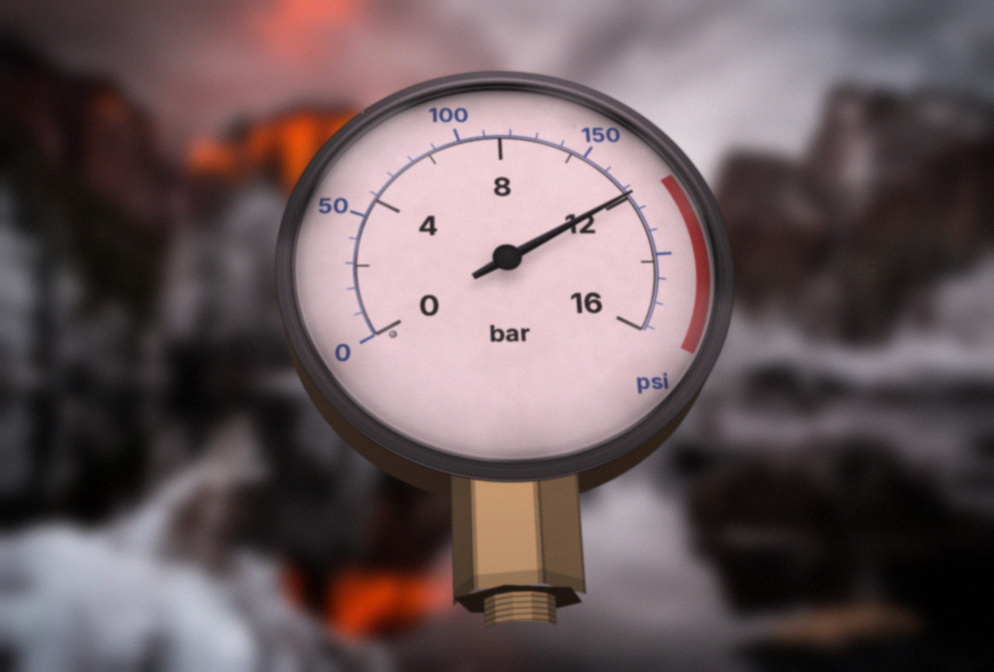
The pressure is 12 bar
